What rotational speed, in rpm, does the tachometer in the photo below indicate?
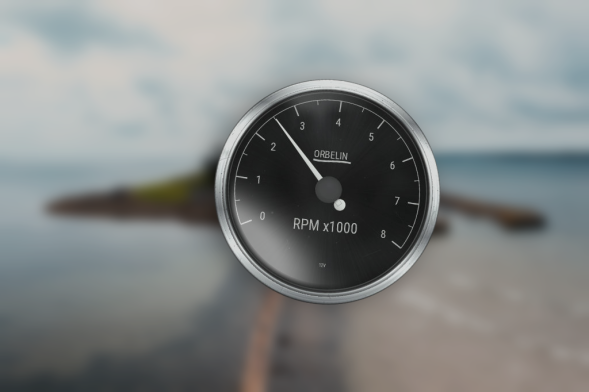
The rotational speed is 2500 rpm
